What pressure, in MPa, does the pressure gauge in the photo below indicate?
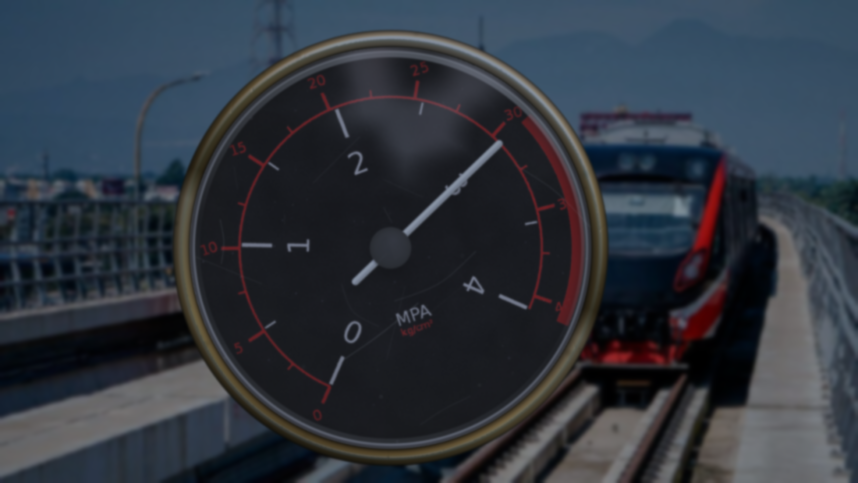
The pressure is 3 MPa
